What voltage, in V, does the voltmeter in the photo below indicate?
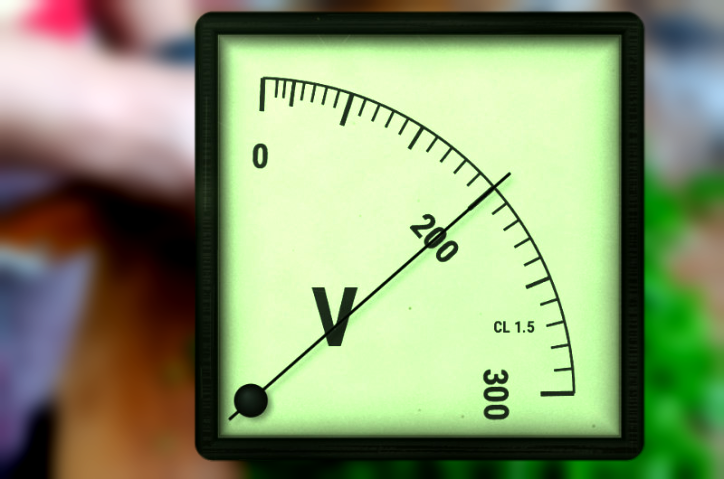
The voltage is 200 V
